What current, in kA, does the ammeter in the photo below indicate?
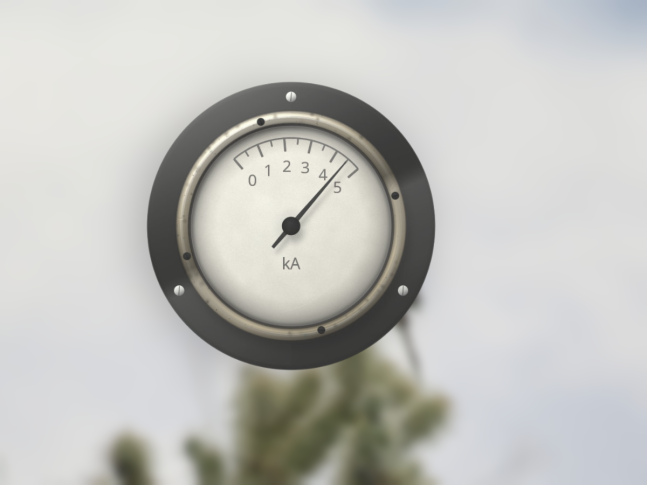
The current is 4.5 kA
